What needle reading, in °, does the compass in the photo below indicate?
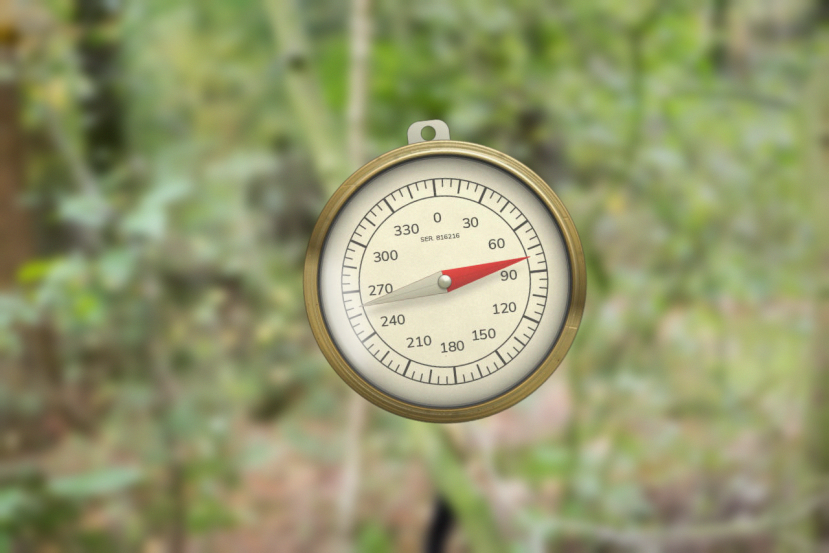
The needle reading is 80 °
